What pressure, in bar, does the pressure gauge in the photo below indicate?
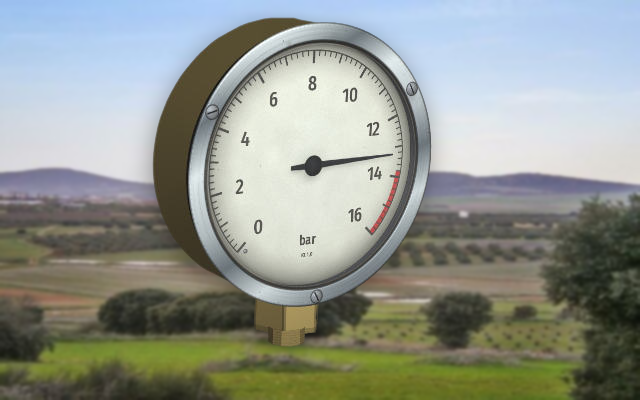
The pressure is 13.2 bar
